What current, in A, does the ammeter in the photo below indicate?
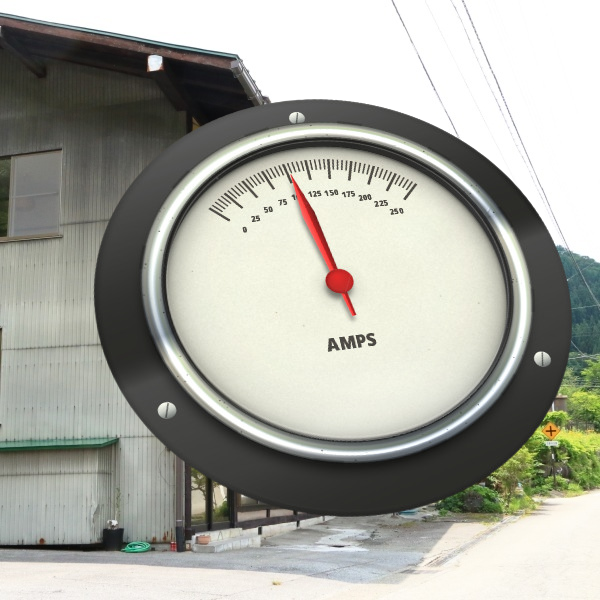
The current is 100 A
